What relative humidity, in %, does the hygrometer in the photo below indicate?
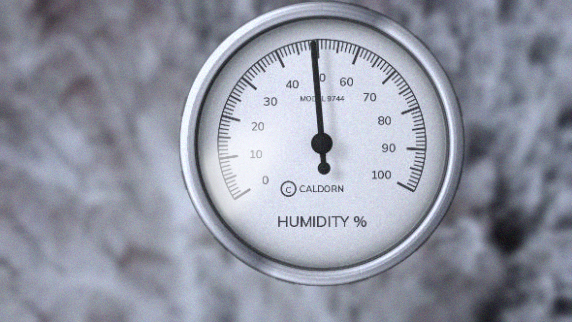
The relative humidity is 49 %
